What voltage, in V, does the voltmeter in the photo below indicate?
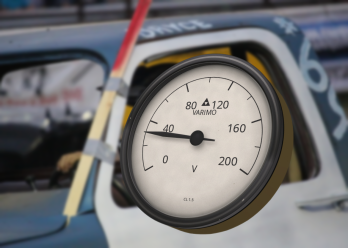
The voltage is 30 V
